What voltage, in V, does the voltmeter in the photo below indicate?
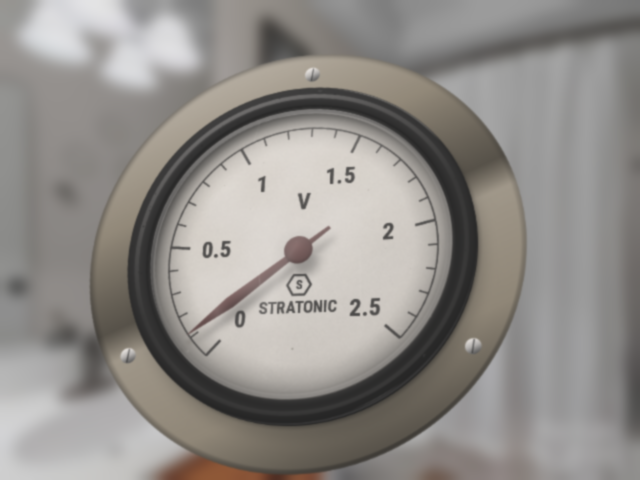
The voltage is 0.1 V
